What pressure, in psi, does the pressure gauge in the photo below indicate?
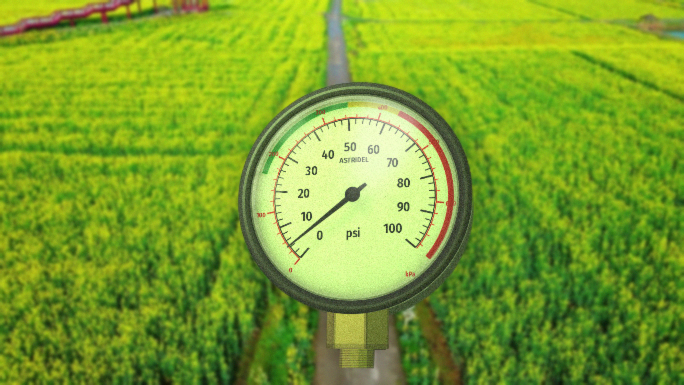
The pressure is 4 psi
